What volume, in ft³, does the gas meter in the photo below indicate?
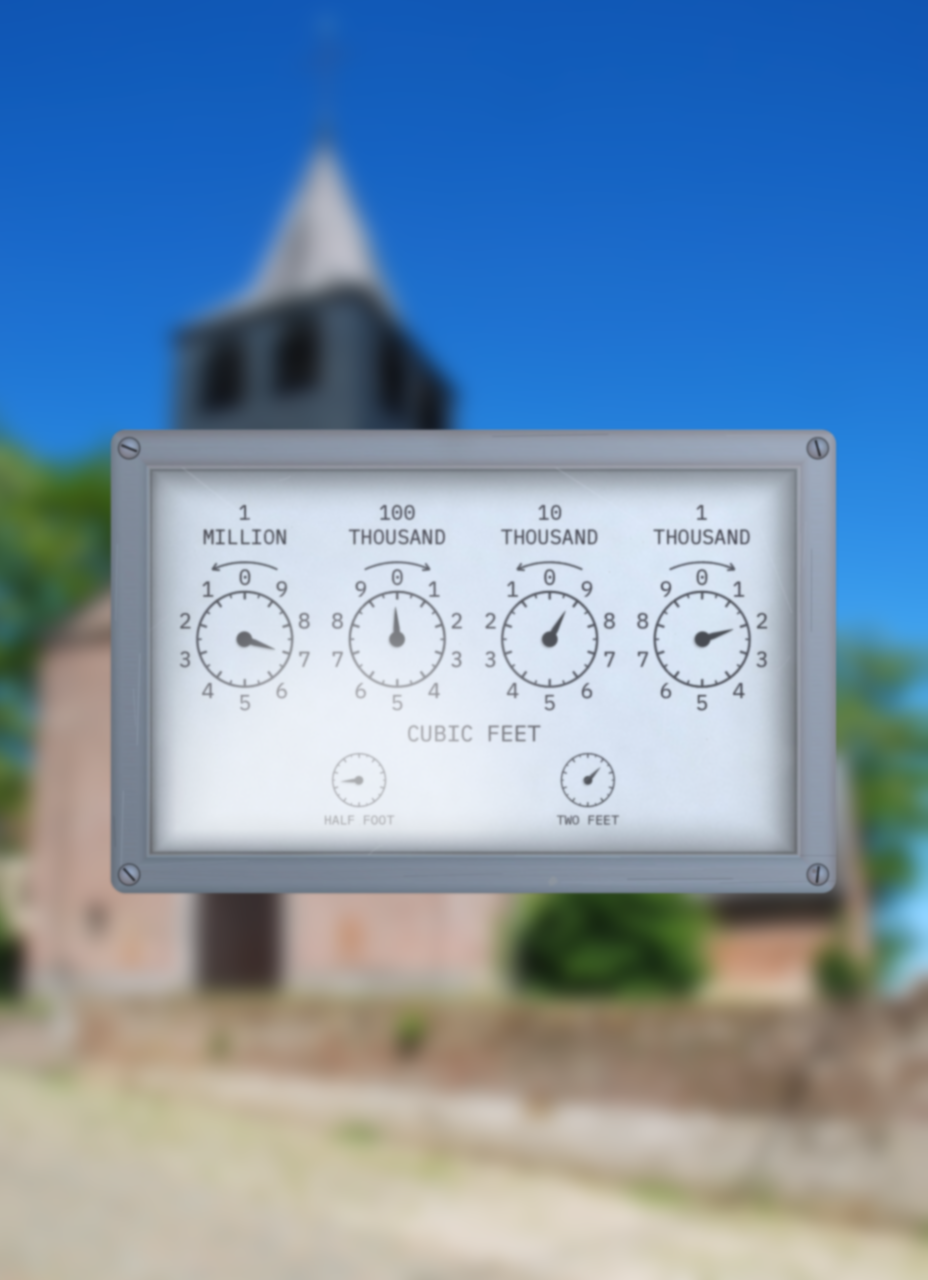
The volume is 699200 ft³
